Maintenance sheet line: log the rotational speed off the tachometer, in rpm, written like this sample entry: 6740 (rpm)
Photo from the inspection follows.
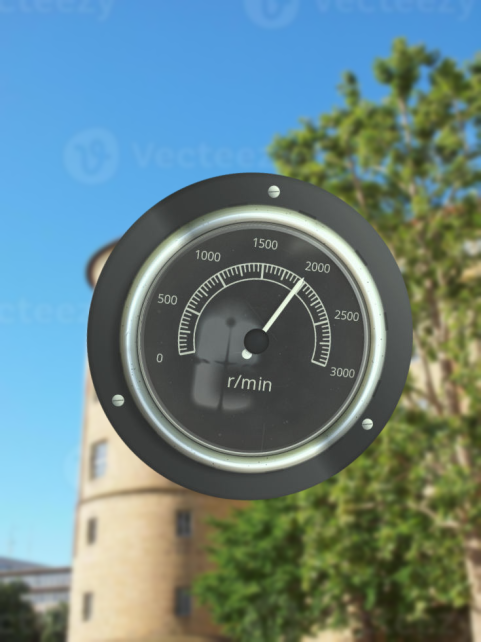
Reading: 1950 (rpm)
